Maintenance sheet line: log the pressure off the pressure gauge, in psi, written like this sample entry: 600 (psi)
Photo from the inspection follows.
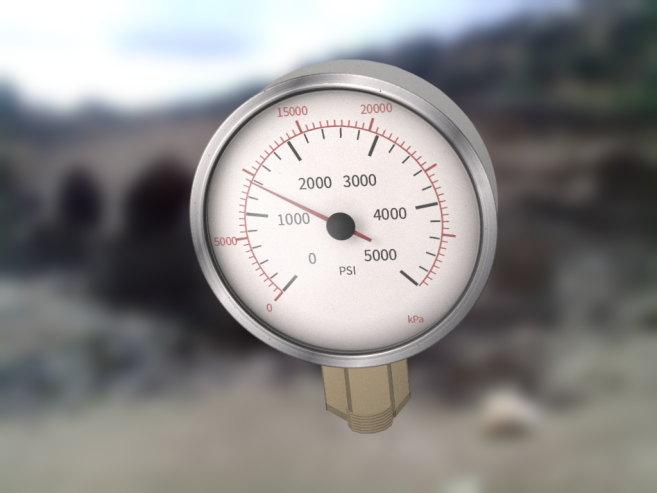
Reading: 1400 (psi)
